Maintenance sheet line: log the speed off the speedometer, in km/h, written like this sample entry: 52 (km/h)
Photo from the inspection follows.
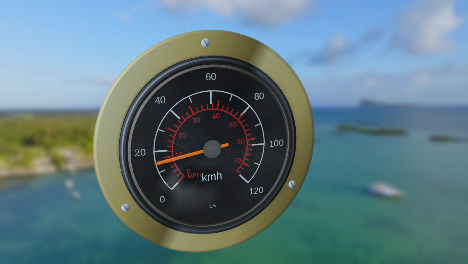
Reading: 15 (km/h)
